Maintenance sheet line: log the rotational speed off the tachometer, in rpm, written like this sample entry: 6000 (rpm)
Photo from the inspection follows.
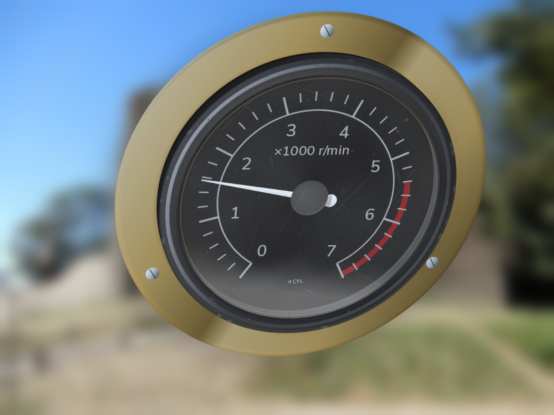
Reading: 1600 (rpm)
